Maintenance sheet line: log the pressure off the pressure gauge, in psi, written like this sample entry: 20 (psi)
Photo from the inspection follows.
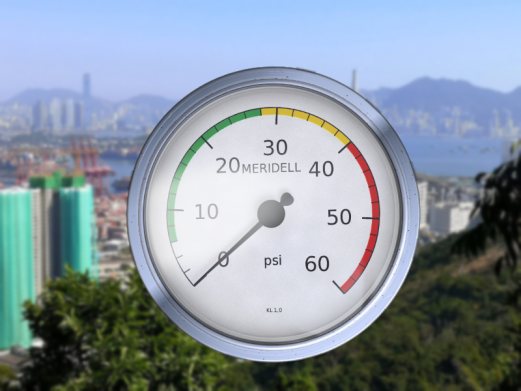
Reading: 0 (psi)
